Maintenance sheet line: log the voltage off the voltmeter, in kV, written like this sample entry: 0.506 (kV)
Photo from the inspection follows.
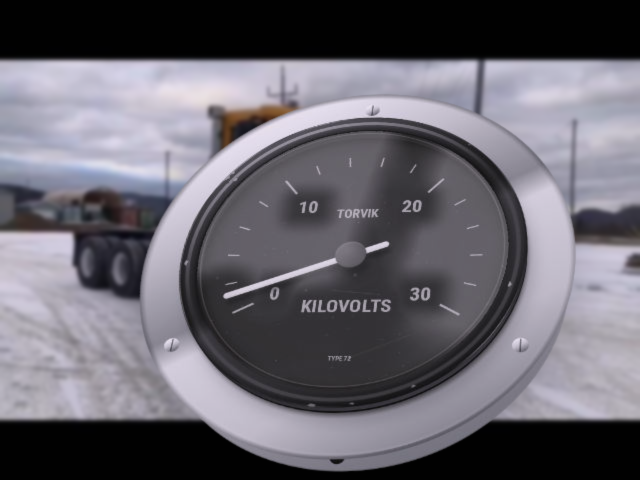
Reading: 1 (kV)
